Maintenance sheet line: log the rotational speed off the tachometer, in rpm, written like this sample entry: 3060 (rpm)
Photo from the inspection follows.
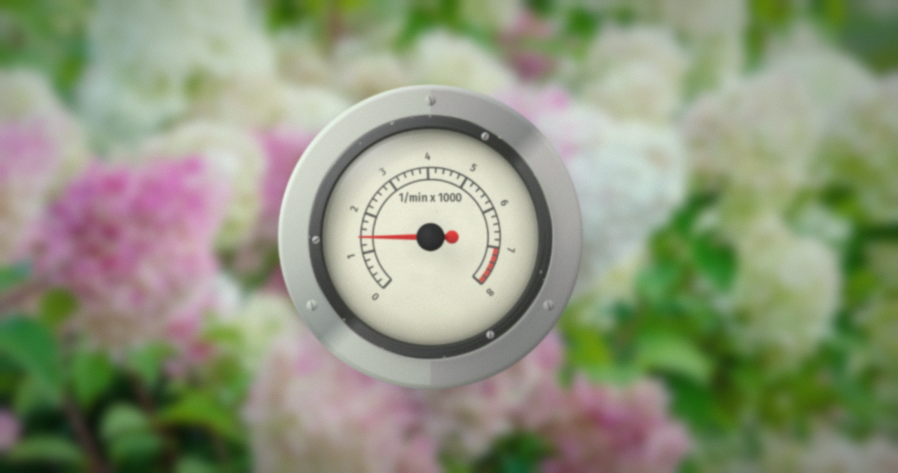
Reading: 1400 (rpm)
